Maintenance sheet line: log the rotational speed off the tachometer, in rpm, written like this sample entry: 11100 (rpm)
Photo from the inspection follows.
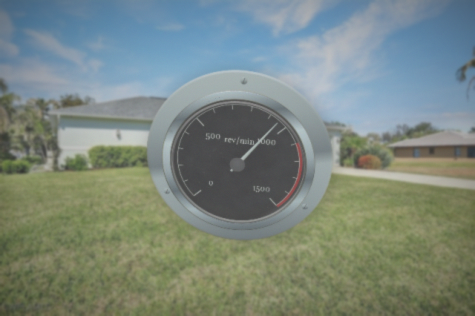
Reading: 950 (rpm)
